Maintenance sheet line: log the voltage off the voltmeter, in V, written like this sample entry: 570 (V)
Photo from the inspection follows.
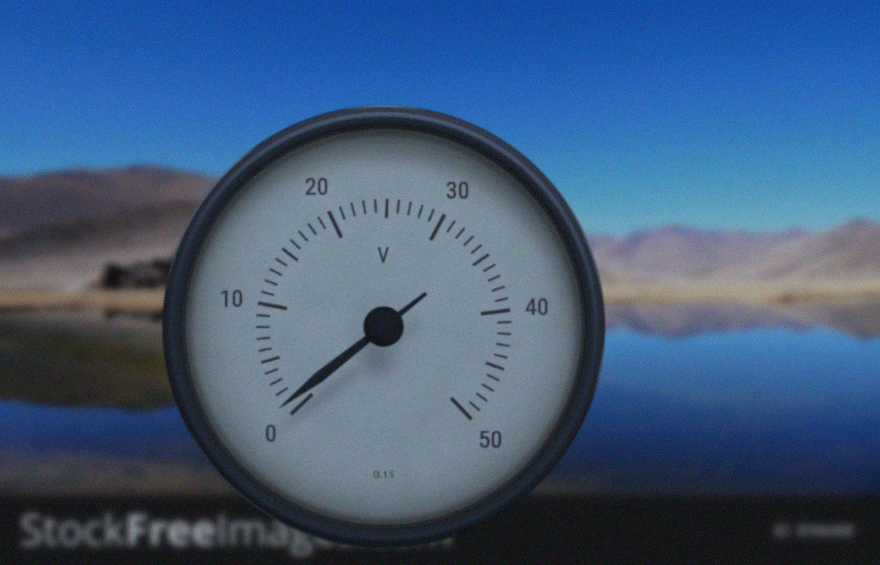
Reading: 1 (V)
